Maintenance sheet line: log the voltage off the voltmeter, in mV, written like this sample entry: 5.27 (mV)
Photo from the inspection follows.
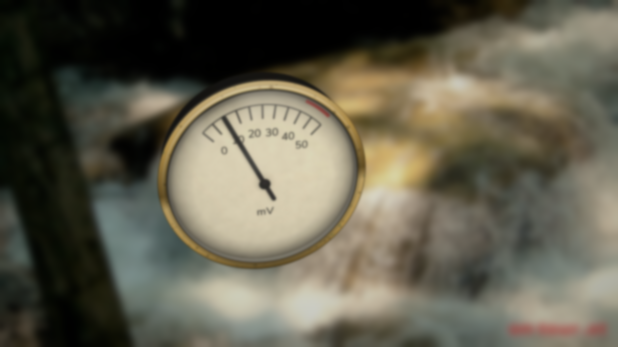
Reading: 10 (mV)
